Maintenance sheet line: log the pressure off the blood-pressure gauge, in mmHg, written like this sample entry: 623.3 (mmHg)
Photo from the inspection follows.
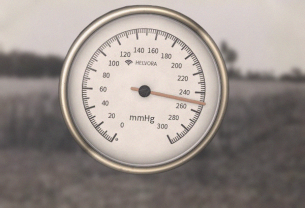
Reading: 250 (mmHg)
